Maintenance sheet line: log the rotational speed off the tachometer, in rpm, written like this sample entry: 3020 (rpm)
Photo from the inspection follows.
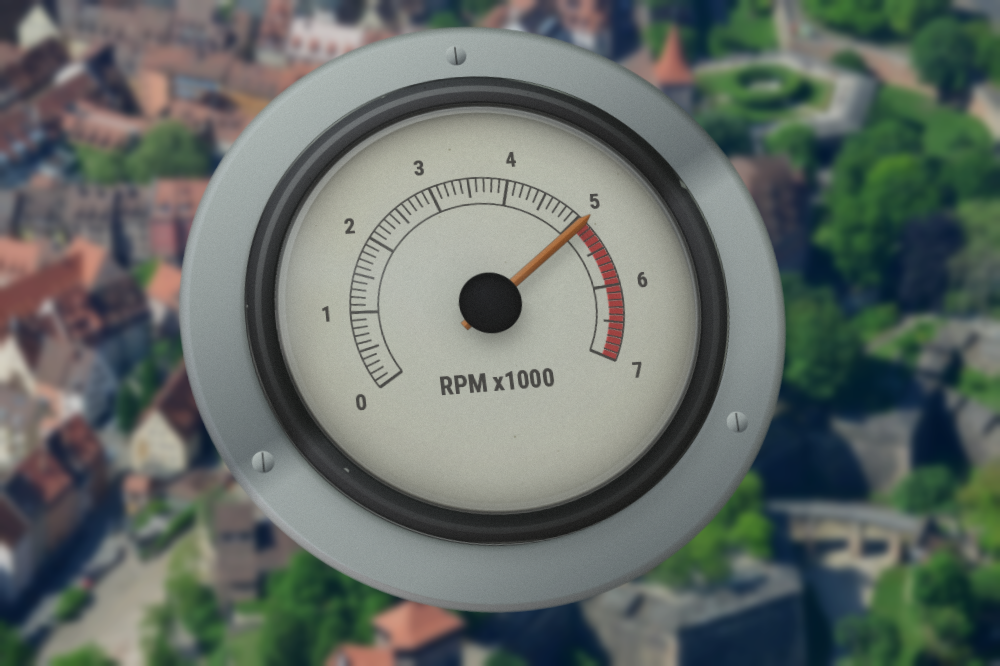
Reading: 5100 (rpm)
